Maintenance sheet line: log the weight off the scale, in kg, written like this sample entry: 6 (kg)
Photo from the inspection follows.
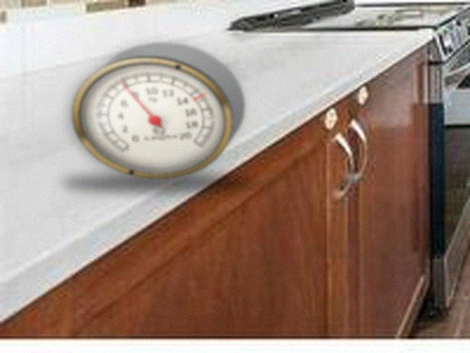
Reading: 8 (kg)
